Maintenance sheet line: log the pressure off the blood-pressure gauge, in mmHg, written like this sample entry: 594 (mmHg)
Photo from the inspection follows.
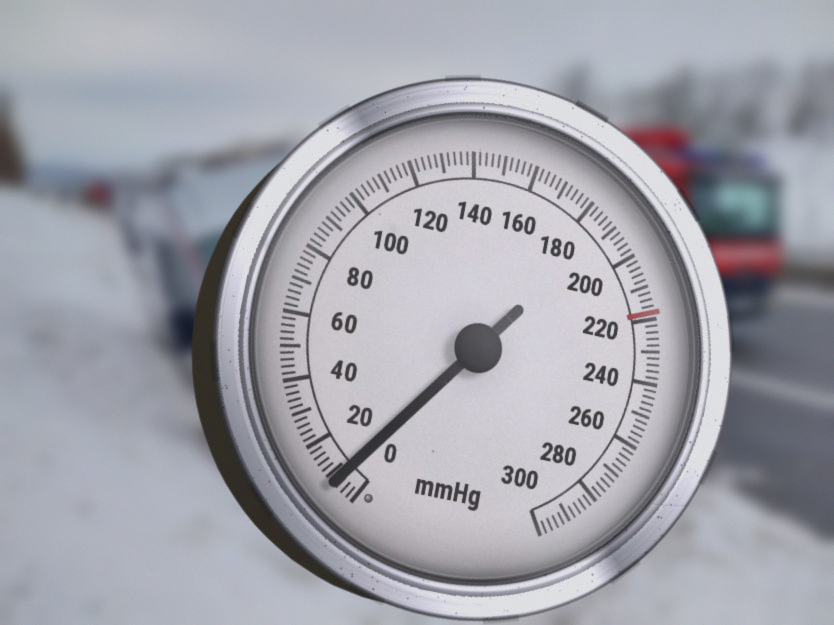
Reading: 8 (mmHg)
